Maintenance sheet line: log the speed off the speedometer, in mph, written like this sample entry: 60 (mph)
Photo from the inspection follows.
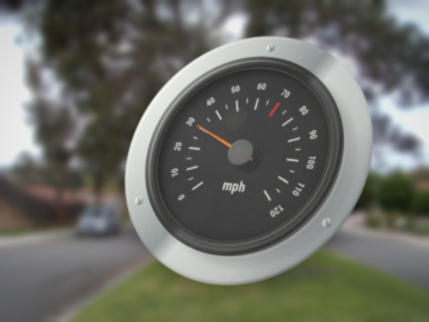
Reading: 30 (mph)
